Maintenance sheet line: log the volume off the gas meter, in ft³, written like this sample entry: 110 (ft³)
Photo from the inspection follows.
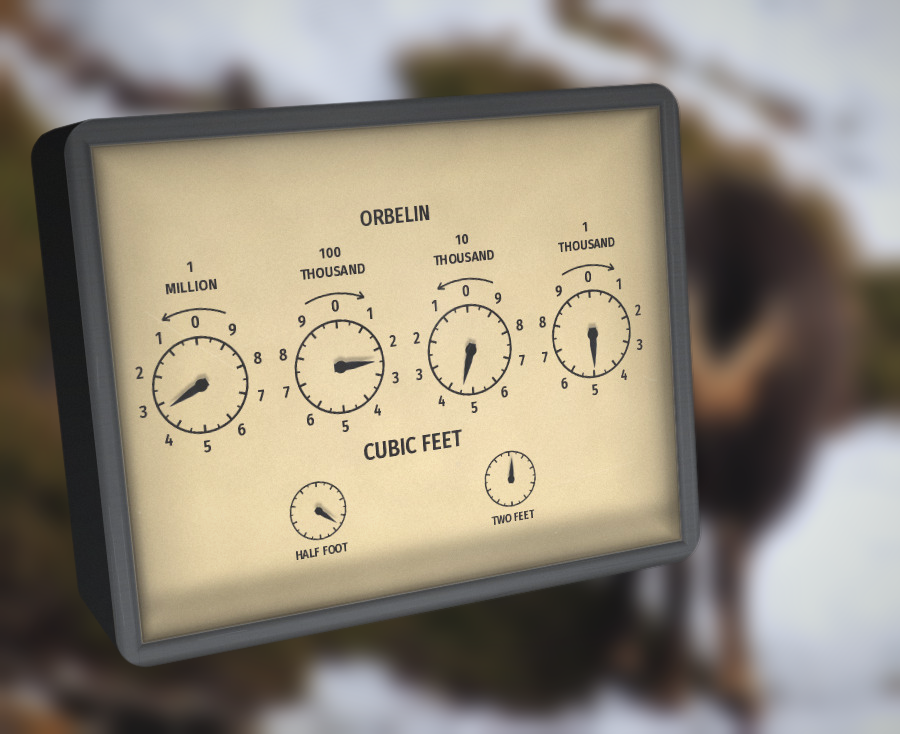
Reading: 324500 (ft³)
